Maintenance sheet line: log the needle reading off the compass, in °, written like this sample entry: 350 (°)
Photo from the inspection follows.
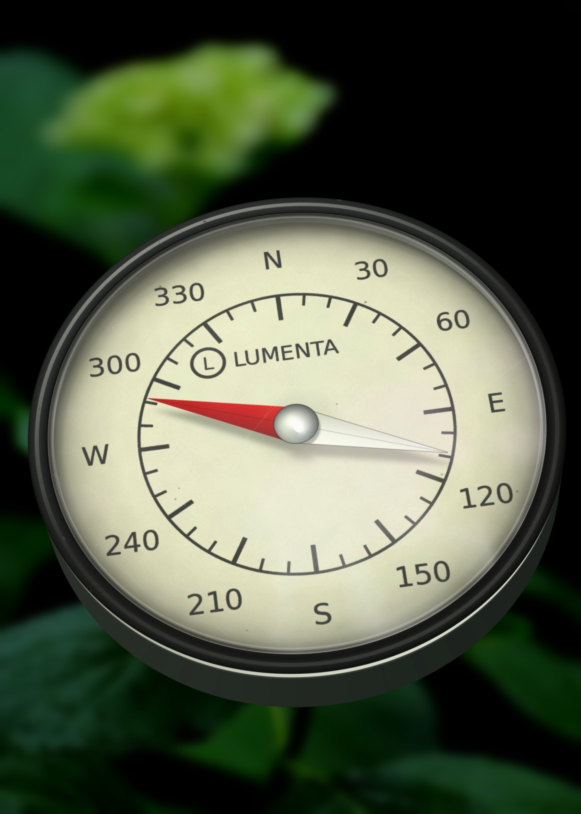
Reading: 290 (°)
